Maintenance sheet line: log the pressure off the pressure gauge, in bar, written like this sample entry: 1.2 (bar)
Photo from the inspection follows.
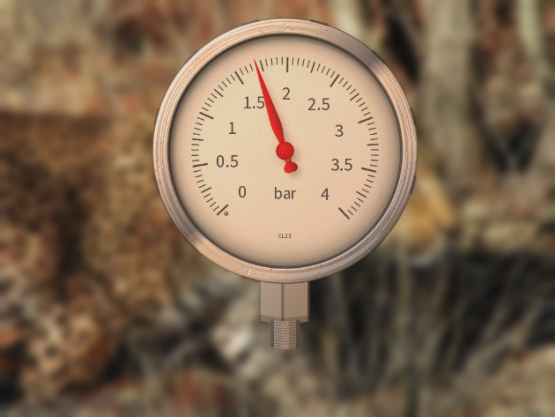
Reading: 1.7 (bar)
